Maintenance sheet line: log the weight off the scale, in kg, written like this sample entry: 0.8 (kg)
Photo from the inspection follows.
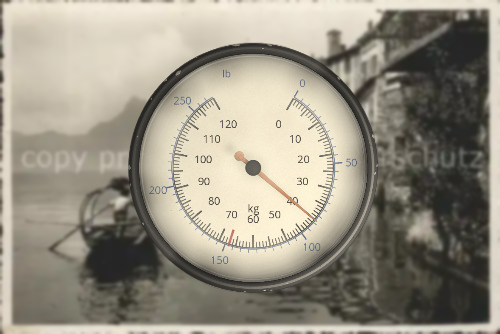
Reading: 40 (kg)
